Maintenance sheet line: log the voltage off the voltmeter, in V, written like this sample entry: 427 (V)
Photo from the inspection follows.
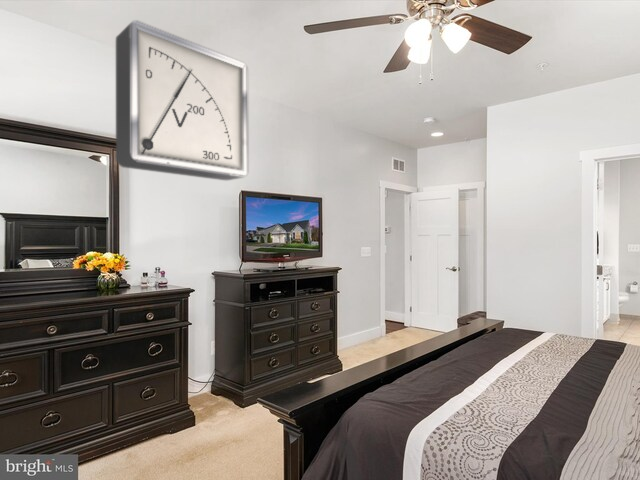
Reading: 140 (V)
